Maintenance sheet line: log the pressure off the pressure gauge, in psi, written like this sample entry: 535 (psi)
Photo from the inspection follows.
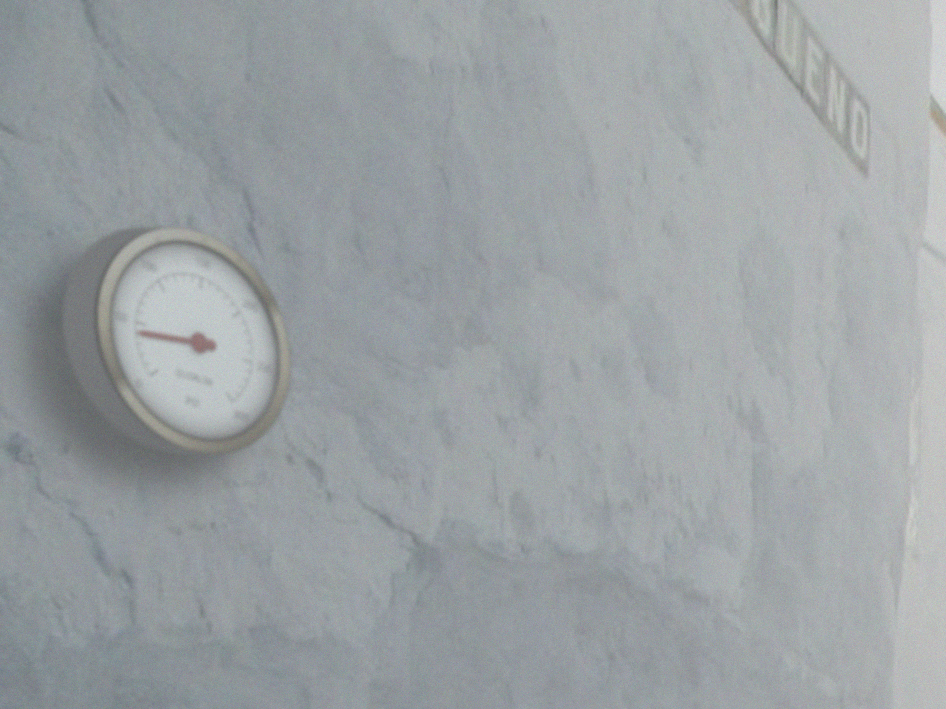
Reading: 40 (psi)
